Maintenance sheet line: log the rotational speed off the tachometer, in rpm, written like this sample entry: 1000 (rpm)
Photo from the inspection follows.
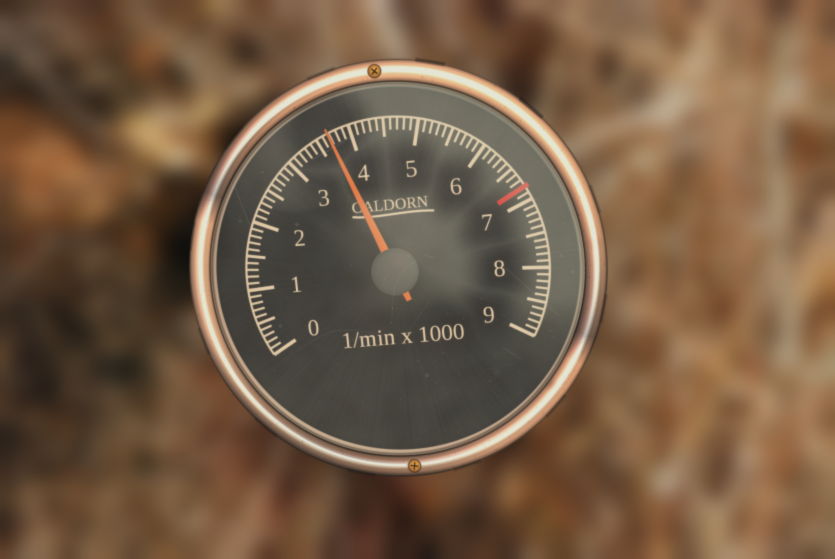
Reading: 3700 (rpm)
